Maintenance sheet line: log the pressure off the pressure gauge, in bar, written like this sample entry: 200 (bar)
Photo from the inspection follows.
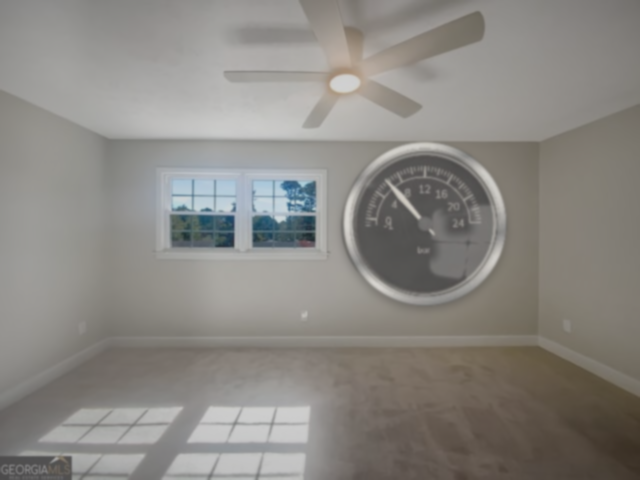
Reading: 6 (bar)
